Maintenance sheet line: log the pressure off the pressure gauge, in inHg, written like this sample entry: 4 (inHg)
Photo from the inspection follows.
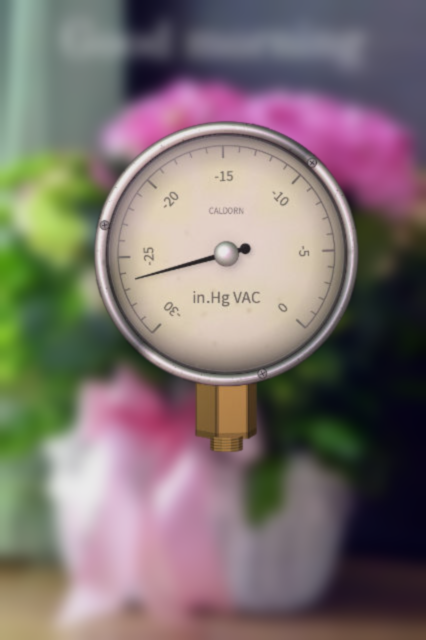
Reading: -26.5 (inHg)
